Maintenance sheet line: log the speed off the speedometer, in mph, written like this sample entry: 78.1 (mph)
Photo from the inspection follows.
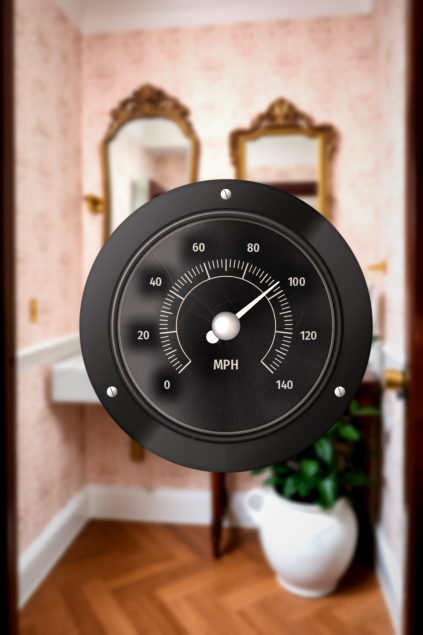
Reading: 96 (mph)
